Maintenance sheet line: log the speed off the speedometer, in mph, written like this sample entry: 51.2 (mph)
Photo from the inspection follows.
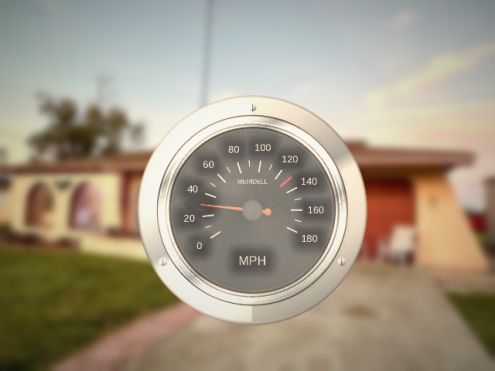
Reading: 30 (mph)
